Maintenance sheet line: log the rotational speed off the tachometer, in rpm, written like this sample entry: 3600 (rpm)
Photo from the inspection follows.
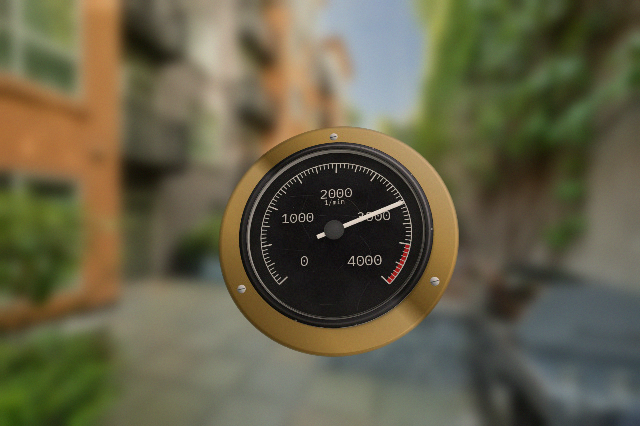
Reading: 3000 (rpm)
